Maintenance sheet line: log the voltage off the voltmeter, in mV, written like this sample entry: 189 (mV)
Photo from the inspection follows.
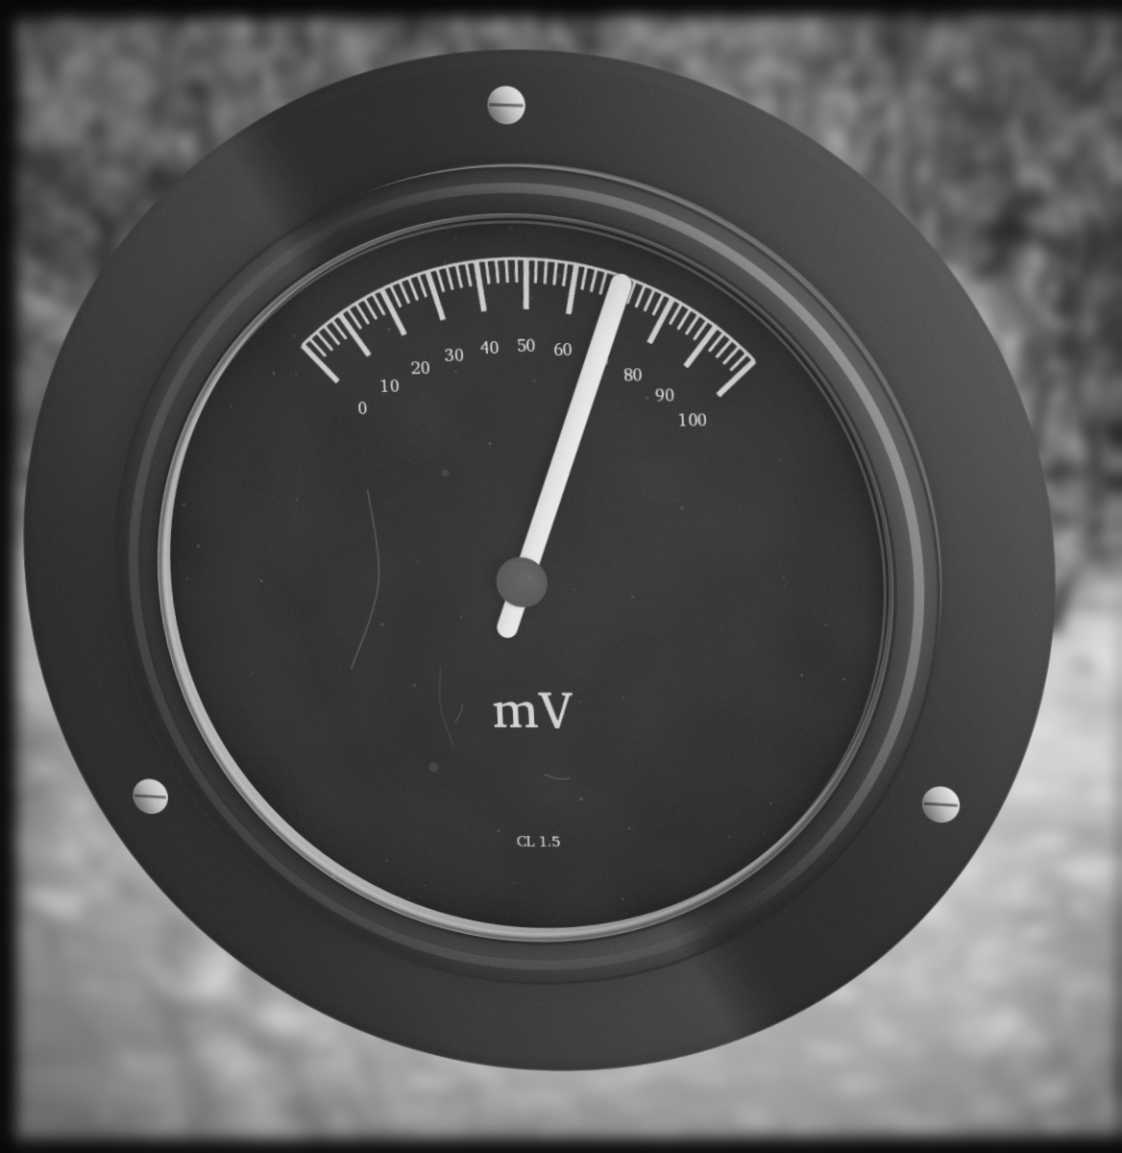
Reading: 70 (mV)
